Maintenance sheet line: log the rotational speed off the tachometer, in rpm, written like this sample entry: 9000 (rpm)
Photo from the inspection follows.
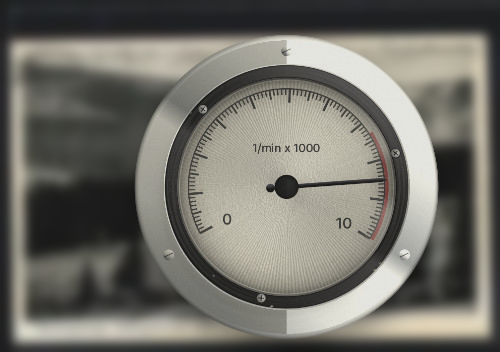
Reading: 8500 (rpm)
